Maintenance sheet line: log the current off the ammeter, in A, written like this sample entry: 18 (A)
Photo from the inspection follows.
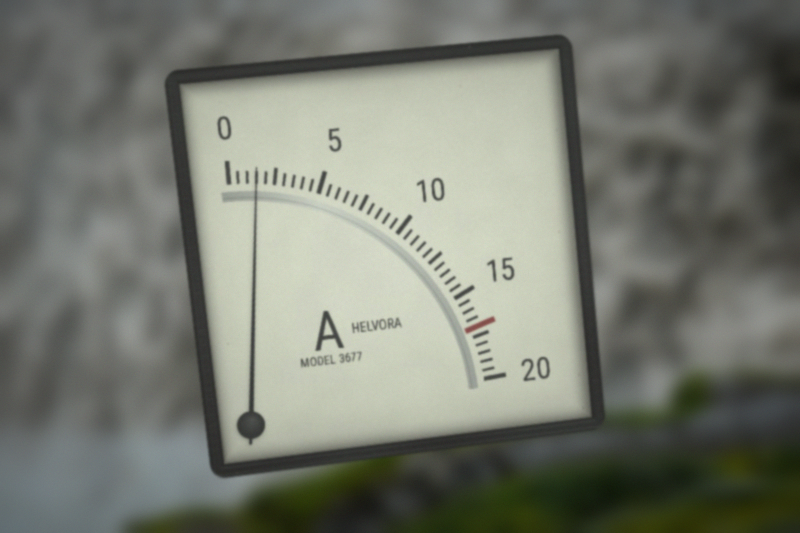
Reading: 1.5 (A)
